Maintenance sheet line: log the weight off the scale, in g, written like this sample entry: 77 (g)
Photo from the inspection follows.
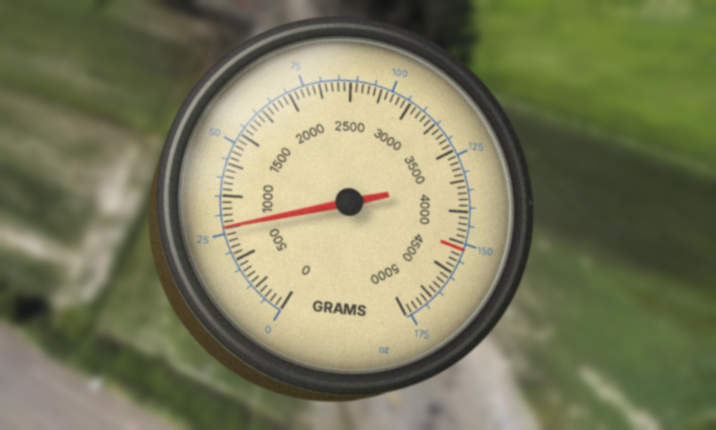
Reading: 750 (g)
